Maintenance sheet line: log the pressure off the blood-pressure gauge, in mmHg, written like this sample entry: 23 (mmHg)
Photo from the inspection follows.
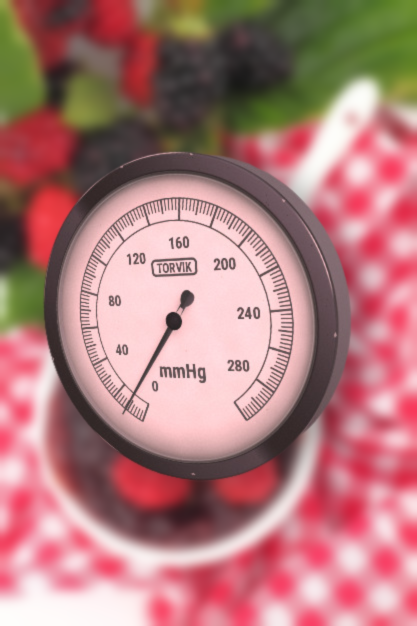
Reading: 10 (mmHg)
